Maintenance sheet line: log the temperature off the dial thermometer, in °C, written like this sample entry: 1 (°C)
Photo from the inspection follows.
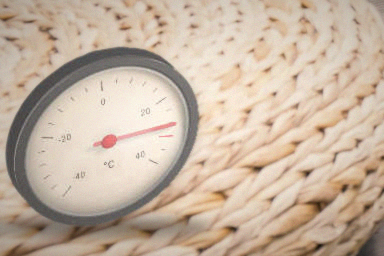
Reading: 28 (°C)
